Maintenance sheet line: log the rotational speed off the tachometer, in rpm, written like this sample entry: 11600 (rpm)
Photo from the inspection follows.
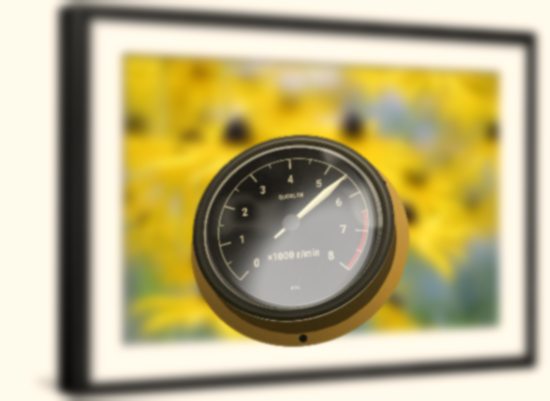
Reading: 5500 (rpm)
